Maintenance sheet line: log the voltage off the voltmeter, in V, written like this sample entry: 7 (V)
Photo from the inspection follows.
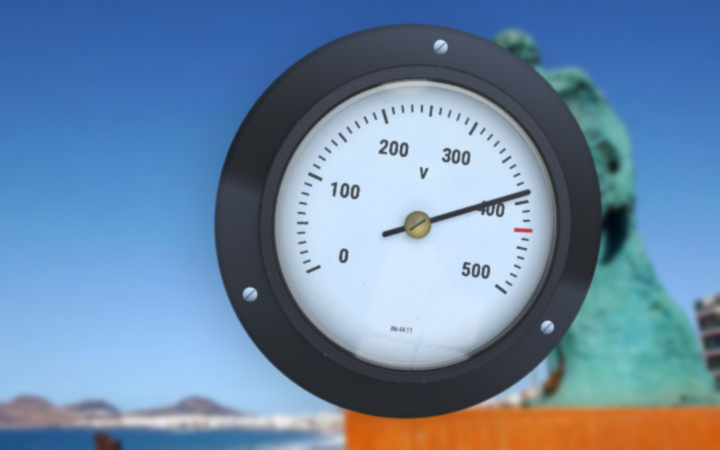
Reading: 390 (V)
